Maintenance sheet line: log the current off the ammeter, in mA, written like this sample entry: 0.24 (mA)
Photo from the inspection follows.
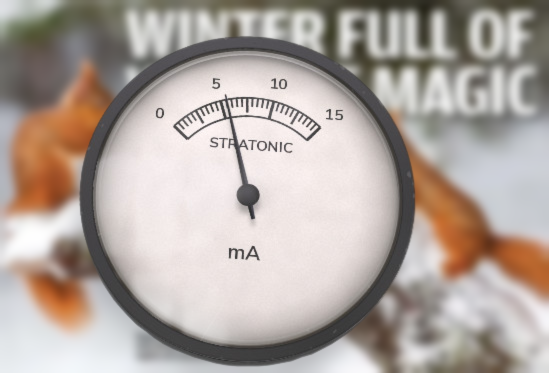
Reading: 5.5 (mA)
